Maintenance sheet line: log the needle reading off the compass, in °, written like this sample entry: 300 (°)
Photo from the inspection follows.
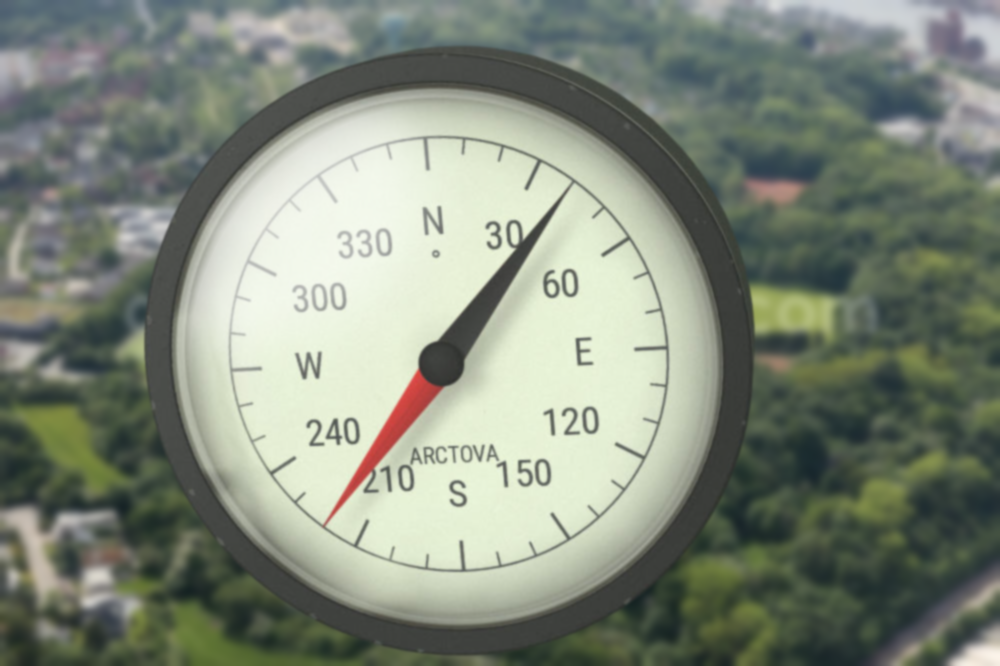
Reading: 220 (°)
